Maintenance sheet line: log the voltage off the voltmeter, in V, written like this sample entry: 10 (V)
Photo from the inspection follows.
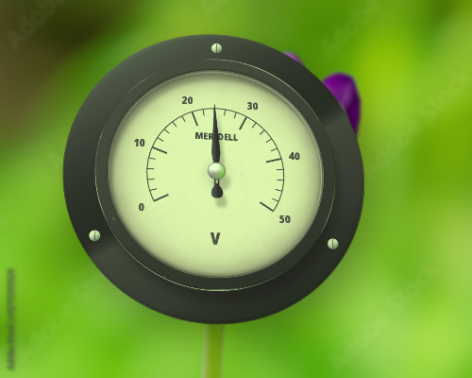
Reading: 24 (V)
